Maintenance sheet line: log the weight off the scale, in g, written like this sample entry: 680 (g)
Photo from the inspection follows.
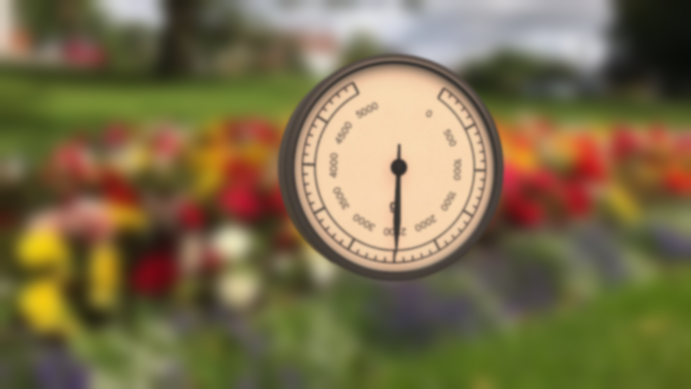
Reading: 2500 (g)
